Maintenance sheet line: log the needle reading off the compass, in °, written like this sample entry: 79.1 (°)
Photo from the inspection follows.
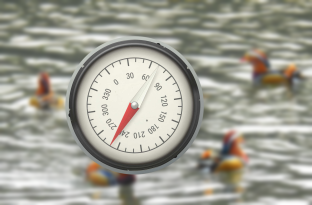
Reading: 250 (°)
